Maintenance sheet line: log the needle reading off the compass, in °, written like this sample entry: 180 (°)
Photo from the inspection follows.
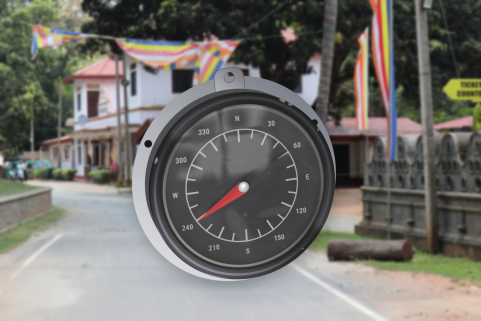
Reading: 240 (°)
